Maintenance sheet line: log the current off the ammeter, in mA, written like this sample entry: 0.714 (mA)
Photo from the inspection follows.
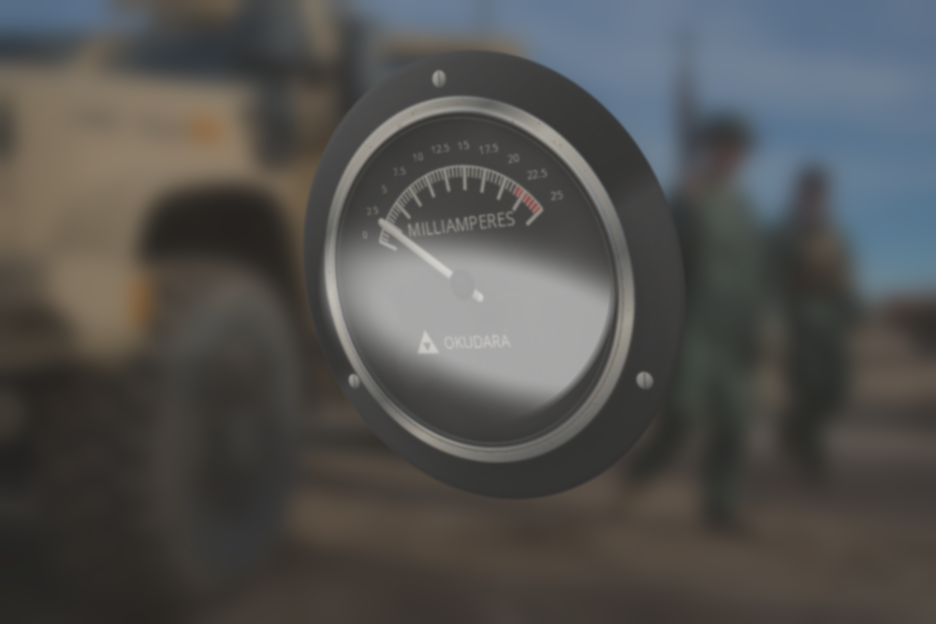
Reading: 2.5 (mA)
